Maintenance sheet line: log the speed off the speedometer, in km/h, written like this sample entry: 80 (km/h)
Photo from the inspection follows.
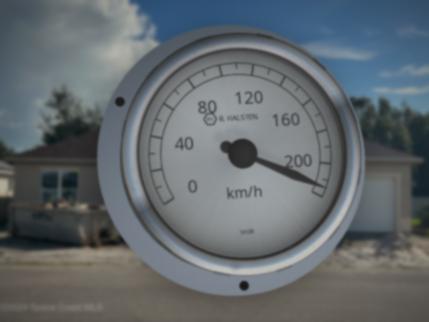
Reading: 215 (km/h)
